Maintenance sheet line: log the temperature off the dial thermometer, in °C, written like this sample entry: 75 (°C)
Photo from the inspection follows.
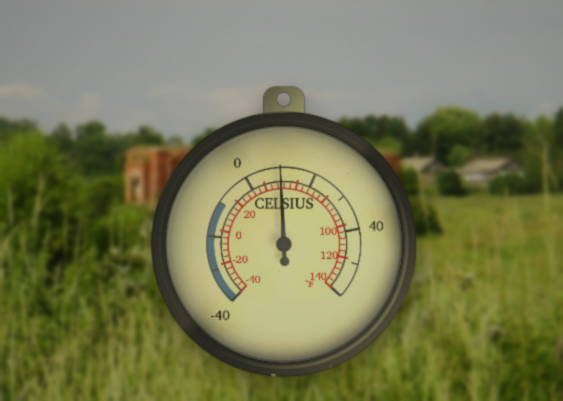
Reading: 10 (°C)
